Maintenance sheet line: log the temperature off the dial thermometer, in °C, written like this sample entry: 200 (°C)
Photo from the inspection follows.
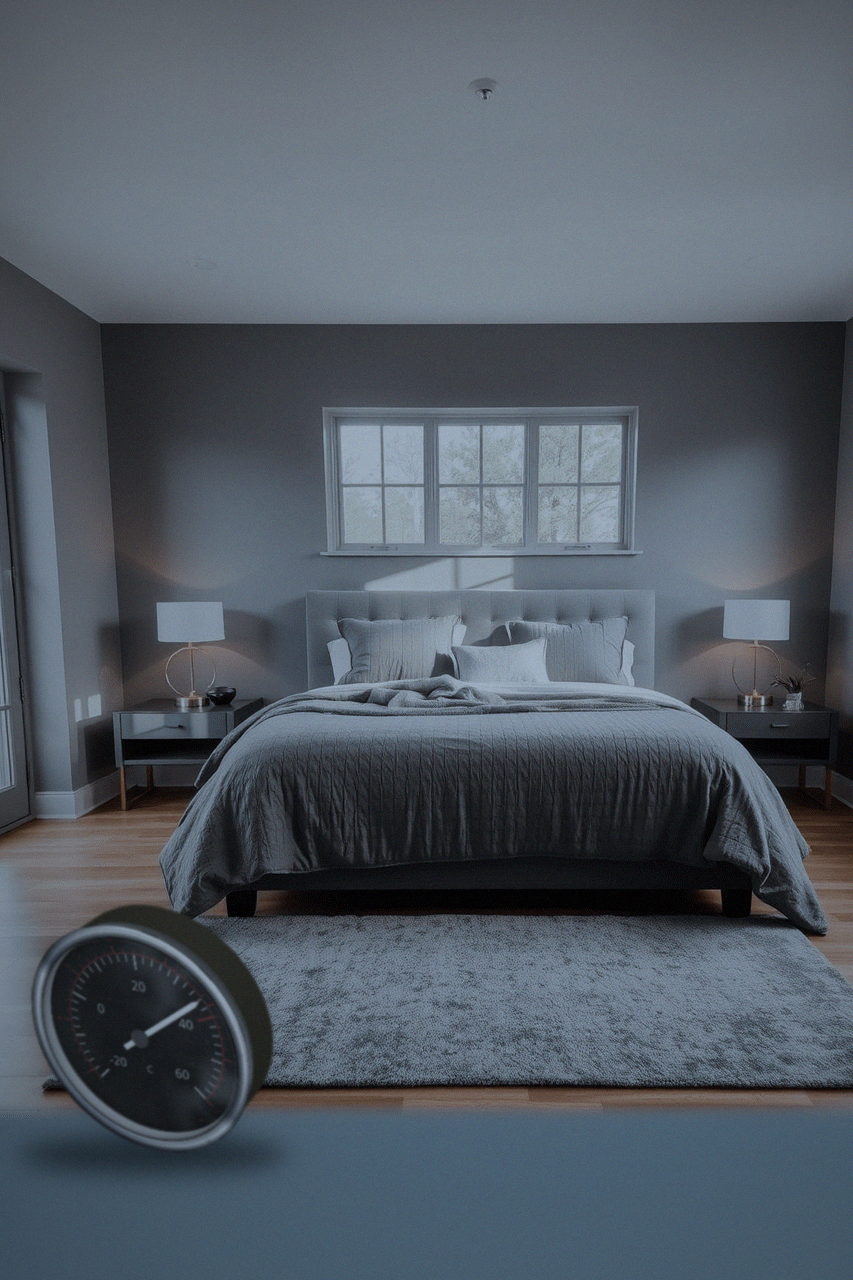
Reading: 36 (°C)
